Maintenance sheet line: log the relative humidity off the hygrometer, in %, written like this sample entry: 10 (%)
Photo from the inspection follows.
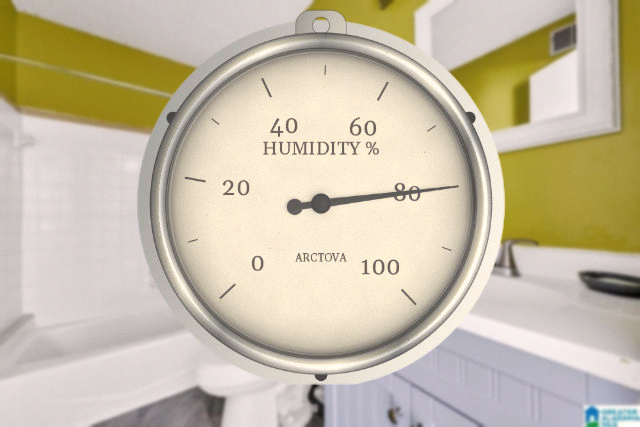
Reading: 80 (%)
